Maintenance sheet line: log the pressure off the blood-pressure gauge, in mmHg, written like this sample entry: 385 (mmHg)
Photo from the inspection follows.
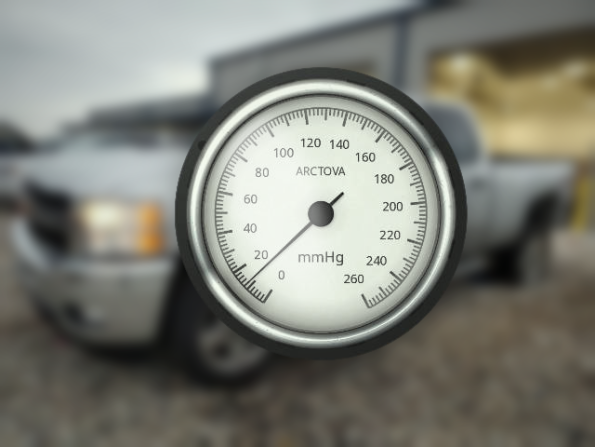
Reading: 12 (mmHg)
